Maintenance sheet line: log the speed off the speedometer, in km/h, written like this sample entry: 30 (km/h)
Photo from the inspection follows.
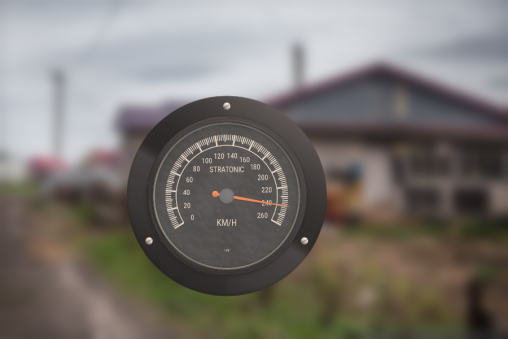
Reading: 240 (km/h)
